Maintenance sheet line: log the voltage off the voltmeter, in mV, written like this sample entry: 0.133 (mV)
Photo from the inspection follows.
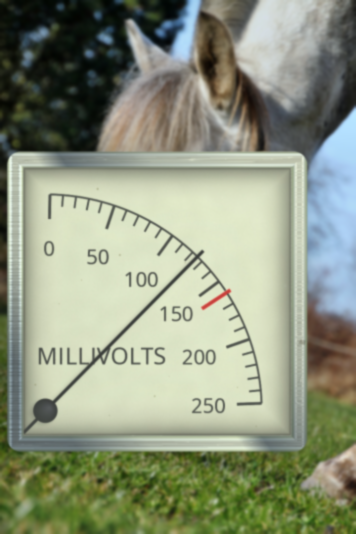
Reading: 125 (mV)
